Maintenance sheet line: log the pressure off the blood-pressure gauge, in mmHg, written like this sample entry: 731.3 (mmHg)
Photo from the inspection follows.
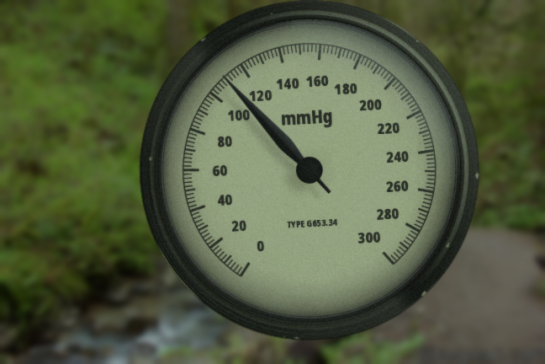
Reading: 110 (mmHg)
